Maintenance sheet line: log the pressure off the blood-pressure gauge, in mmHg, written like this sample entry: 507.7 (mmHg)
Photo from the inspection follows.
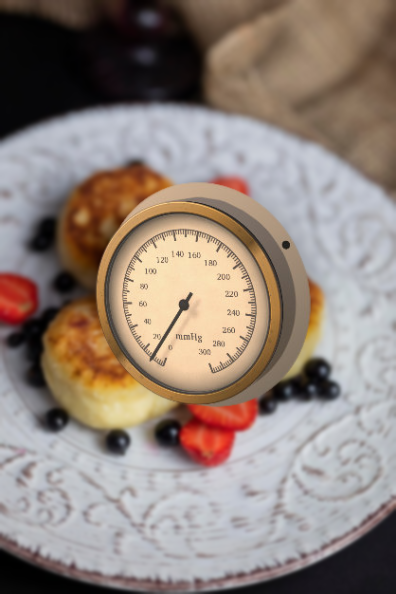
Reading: 10 (mmHg)
